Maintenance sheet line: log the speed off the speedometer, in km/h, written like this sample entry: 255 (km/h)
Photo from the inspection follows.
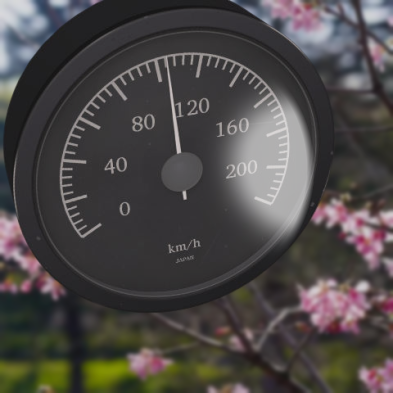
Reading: 104 (km/h)
